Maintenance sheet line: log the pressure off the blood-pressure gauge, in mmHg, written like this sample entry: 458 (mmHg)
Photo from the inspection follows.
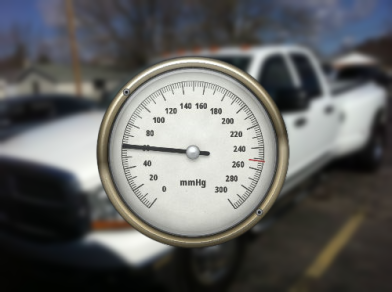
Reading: 60 (mmHg)
